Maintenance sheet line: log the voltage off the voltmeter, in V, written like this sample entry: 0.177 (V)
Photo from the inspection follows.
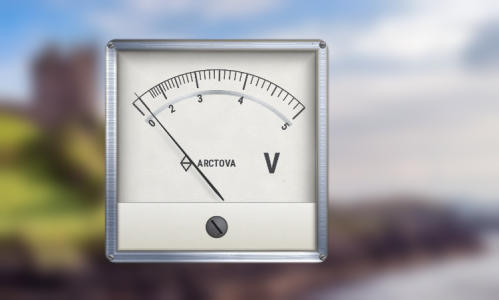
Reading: 1 (V)
